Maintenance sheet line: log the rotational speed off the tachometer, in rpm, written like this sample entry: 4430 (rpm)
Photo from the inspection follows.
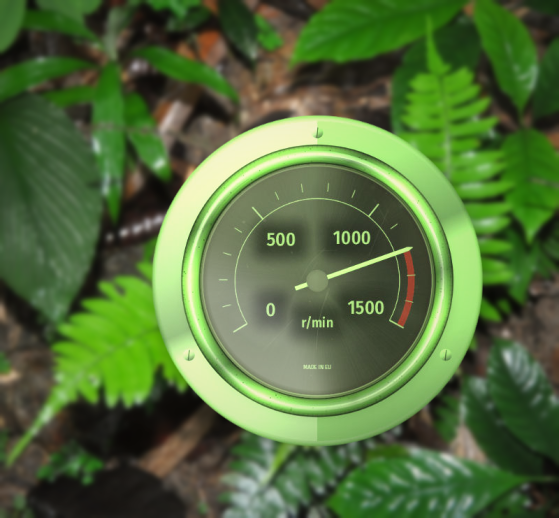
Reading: 1200 (rpm)
